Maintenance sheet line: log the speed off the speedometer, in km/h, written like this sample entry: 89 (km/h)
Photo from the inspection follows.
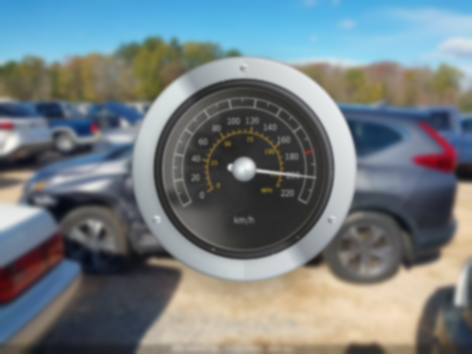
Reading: 200 (km/h)
